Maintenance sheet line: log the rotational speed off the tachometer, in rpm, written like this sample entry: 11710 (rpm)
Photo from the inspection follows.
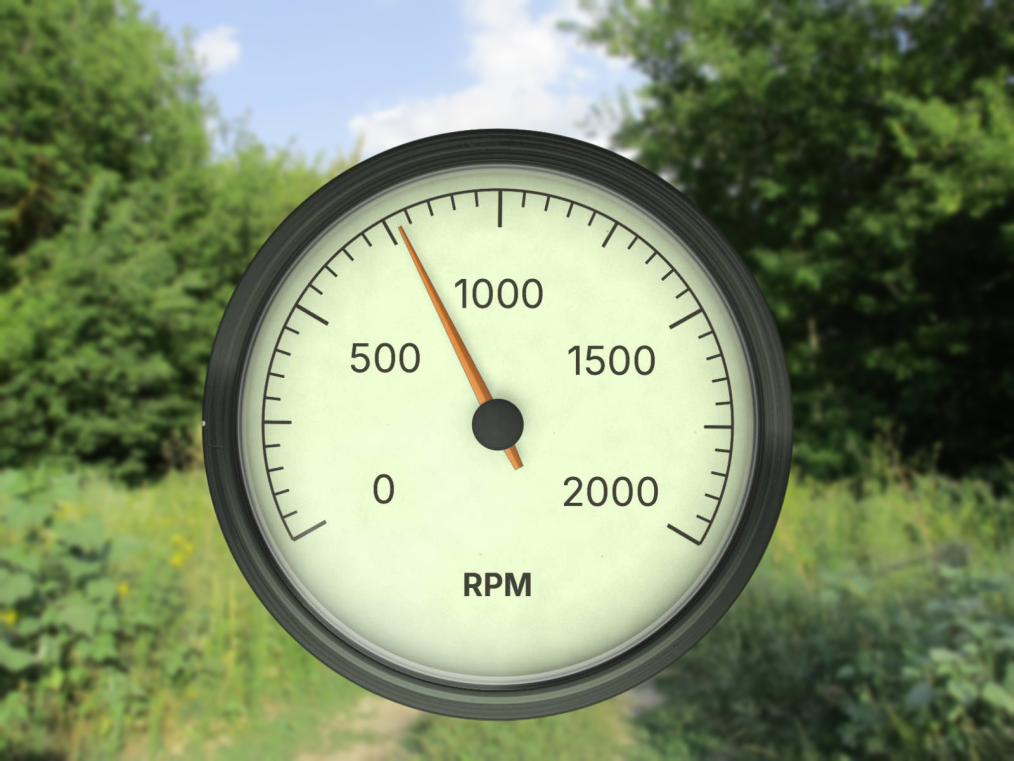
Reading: 775 (rpm)
